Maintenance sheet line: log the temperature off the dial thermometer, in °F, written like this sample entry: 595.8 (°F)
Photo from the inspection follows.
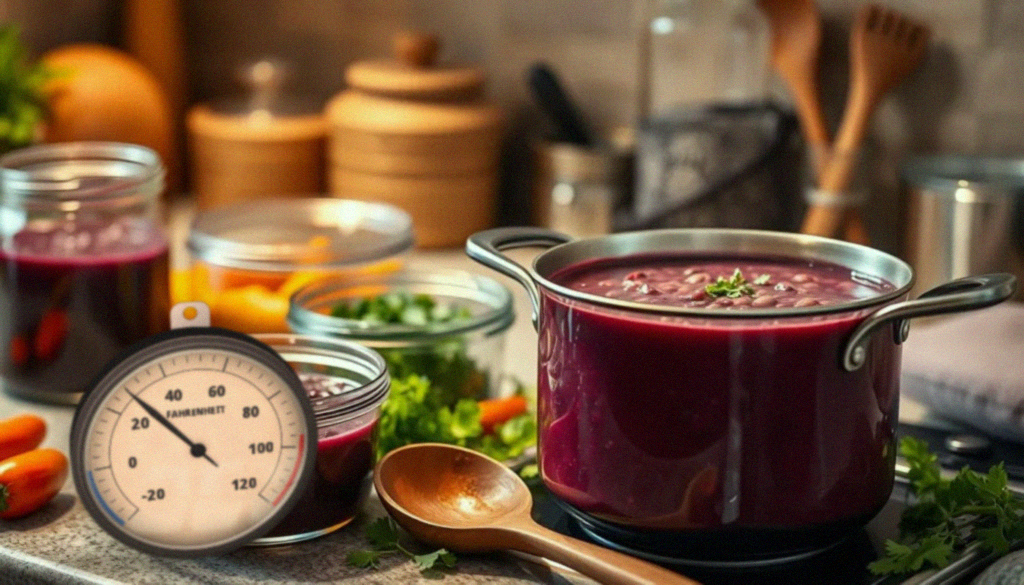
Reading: 28 (°F)
